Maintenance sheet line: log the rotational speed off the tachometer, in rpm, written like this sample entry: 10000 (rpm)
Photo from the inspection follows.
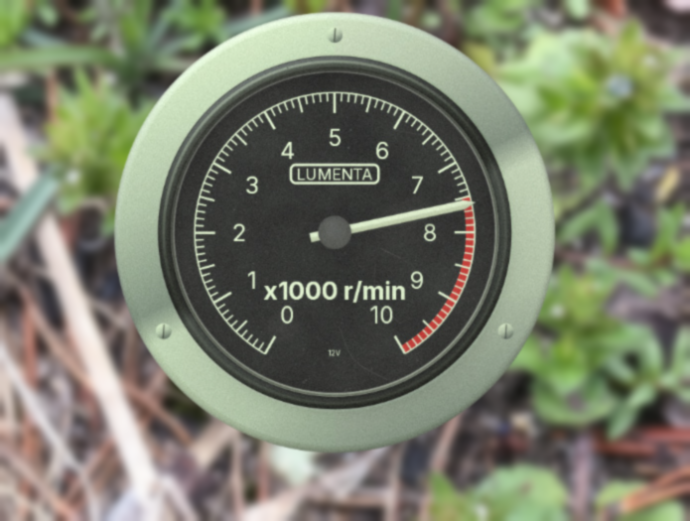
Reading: 7600 (rpm)
